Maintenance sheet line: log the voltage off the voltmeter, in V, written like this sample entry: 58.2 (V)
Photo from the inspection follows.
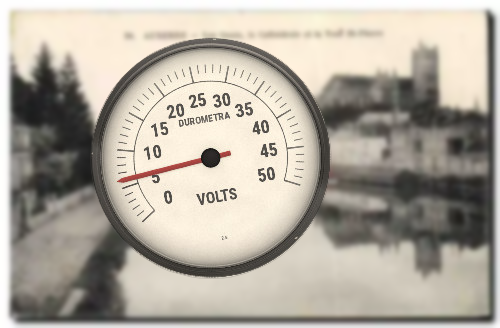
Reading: 6 (V)
